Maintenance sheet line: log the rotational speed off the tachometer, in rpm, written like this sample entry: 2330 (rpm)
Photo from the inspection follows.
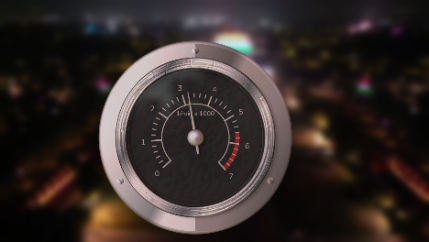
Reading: 3200 (rpm)
